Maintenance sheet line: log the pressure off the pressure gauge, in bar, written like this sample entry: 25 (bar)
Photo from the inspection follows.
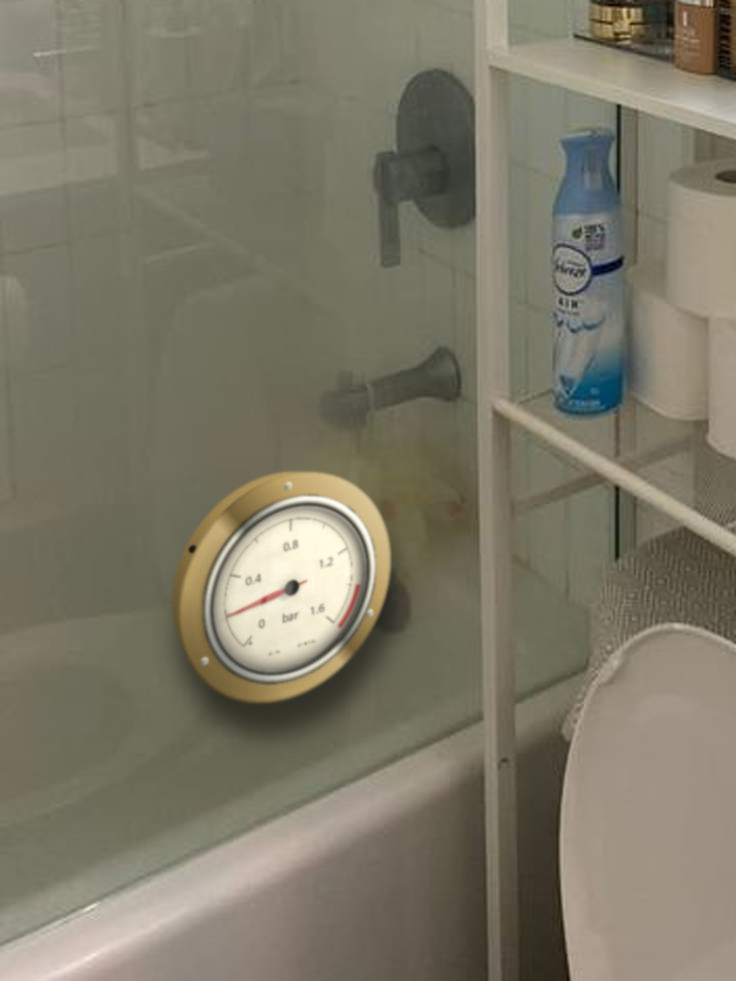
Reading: 0.2 (bar)
